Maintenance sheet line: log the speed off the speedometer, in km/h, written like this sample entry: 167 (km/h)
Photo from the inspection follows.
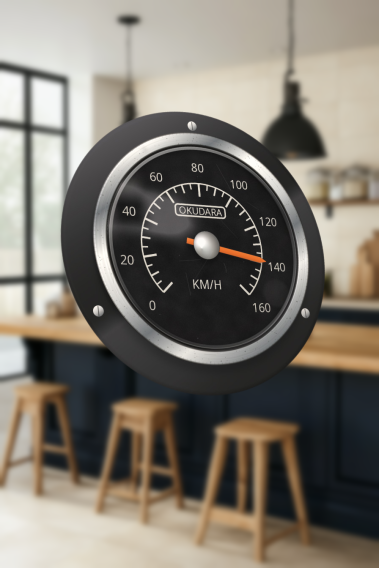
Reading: 140 (km/h)
